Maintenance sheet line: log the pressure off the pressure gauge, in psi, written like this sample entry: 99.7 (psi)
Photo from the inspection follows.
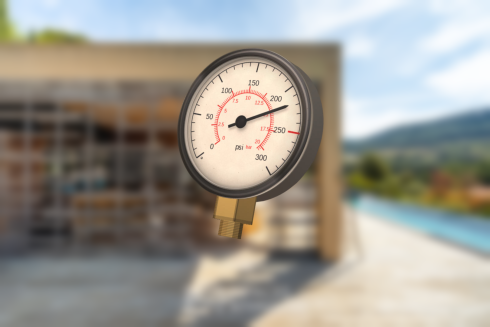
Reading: 220 (psi)
